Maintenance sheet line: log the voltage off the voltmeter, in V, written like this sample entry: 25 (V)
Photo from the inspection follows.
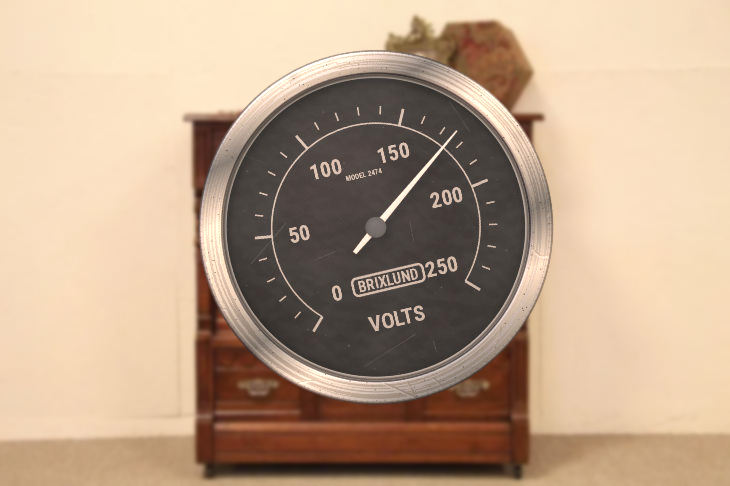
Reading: 175 (V)
